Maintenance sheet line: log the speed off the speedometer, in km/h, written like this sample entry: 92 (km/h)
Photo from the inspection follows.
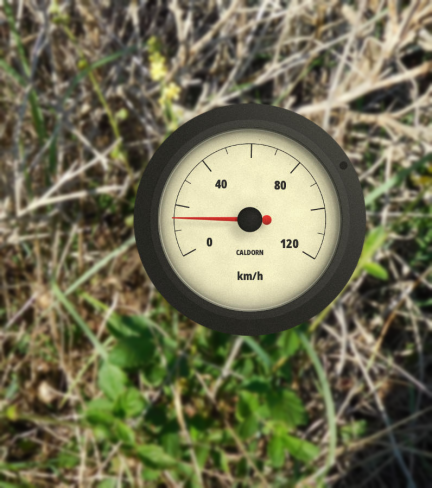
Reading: 15 (km/h)
